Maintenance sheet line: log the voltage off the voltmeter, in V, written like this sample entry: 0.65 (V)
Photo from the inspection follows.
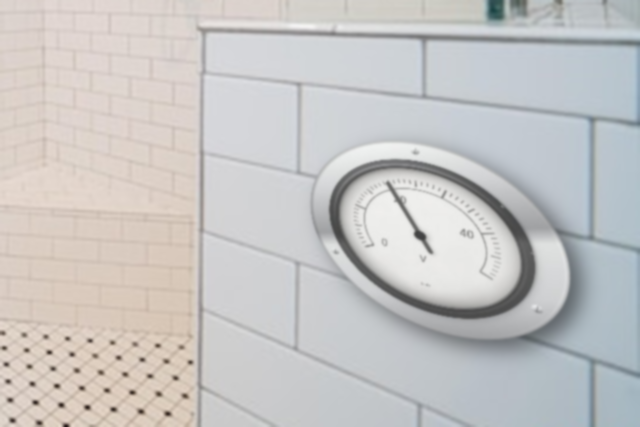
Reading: 20 (V)
